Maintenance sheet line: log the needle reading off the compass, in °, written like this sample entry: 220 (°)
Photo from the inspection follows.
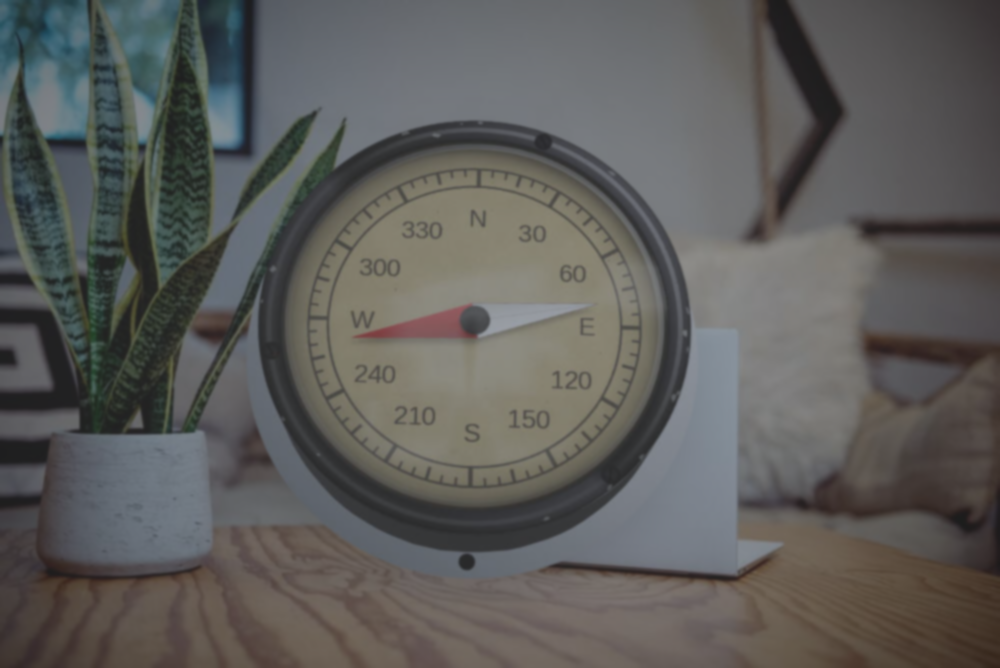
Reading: 260 (°)
